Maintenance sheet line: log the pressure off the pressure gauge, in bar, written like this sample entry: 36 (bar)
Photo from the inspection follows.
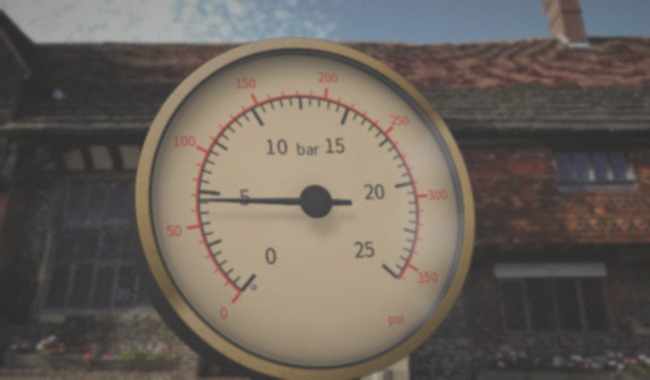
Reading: 4.5 (bar)
